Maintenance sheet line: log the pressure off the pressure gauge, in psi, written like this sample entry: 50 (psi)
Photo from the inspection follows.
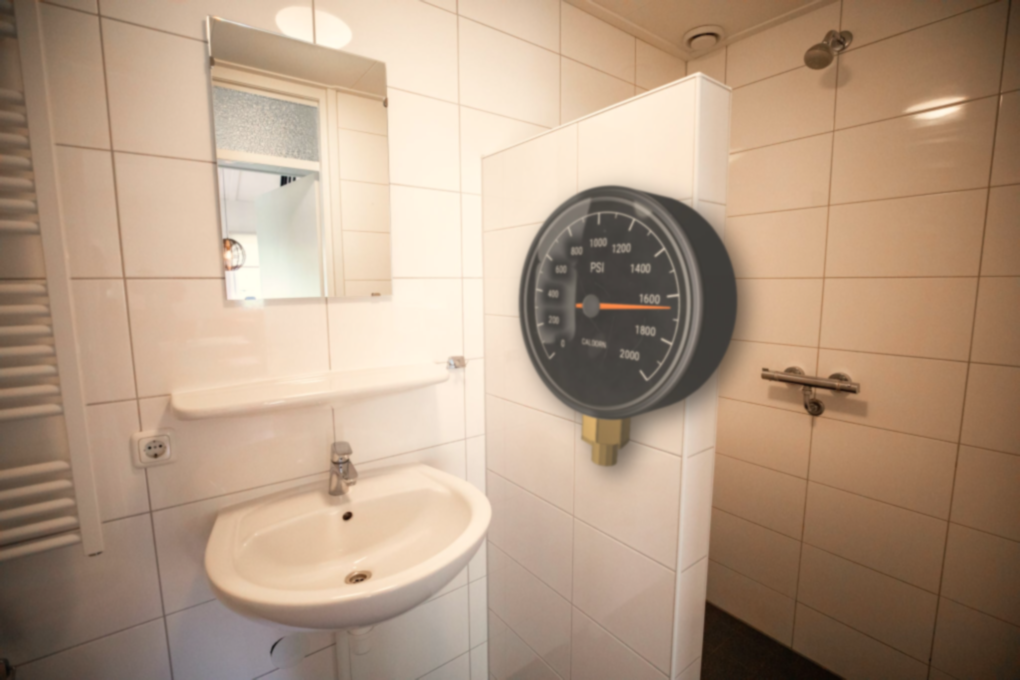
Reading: 1650 (psi)
